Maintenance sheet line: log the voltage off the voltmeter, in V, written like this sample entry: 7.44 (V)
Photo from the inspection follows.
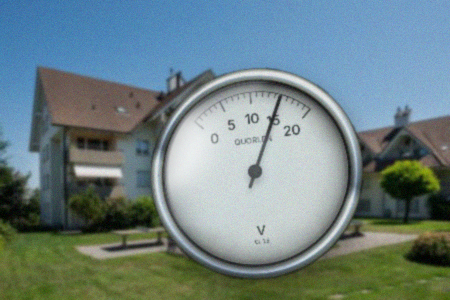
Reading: 15 (V)
